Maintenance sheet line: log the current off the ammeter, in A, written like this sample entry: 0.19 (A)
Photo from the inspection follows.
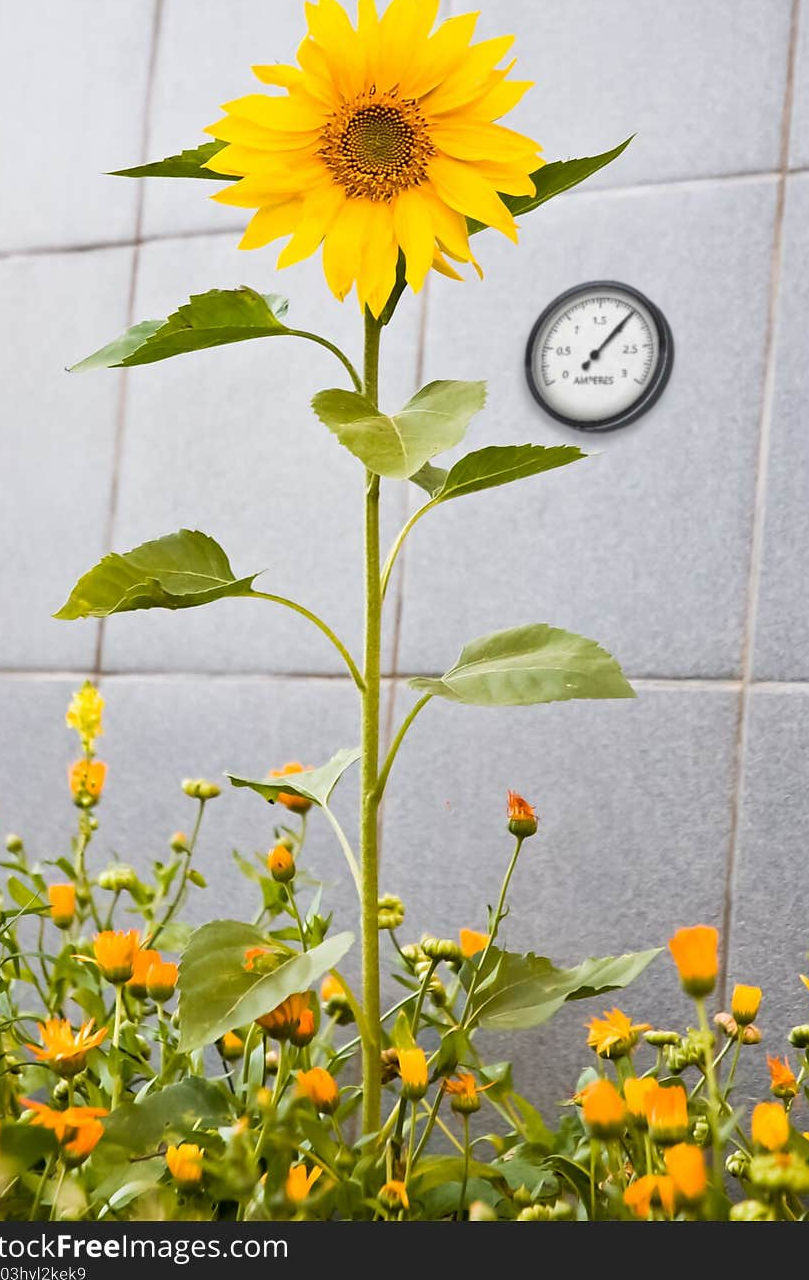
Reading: 2 (A)
